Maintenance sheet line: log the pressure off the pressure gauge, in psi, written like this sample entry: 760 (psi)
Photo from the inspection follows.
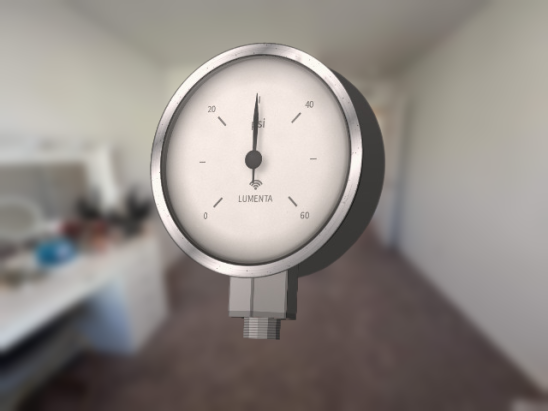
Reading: 30 (psi)
